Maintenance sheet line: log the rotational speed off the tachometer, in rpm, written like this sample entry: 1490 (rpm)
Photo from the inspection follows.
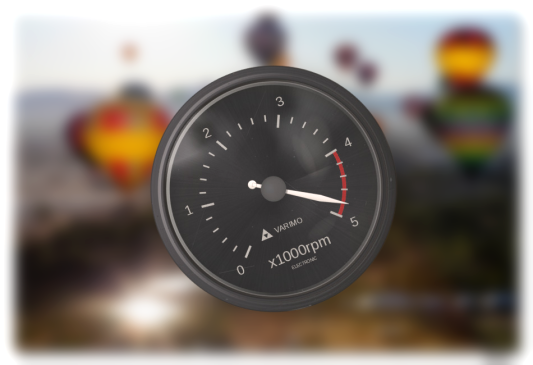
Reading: 4800 (rpm)
